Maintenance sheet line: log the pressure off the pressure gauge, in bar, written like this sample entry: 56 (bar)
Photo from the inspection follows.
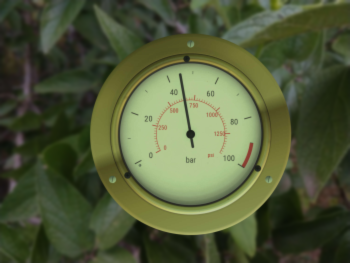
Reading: 45 (bar)
